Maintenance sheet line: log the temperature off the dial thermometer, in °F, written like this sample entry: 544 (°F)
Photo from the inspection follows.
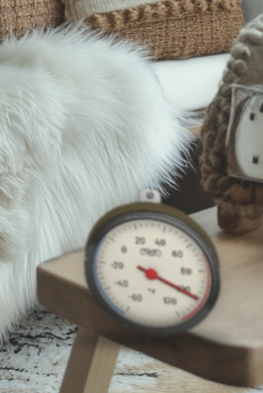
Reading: 100 (°F)
